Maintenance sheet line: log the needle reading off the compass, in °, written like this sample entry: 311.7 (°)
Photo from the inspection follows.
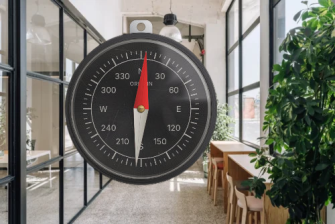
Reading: 5 (°)
